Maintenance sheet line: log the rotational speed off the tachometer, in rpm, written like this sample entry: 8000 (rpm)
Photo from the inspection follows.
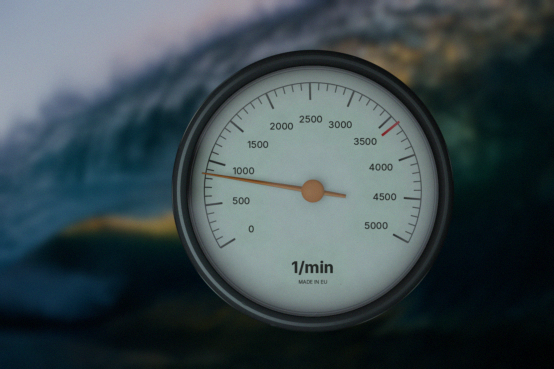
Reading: 850 (rpm)
